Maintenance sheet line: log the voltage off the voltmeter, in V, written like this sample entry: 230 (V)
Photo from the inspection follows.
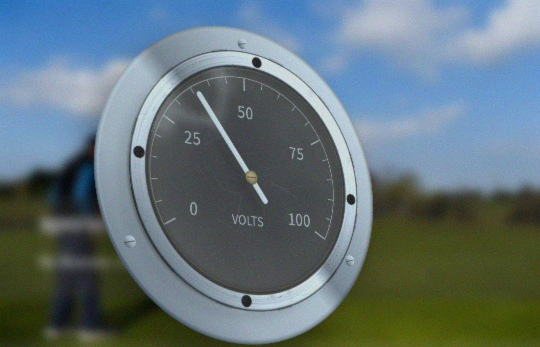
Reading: 35 (V)
